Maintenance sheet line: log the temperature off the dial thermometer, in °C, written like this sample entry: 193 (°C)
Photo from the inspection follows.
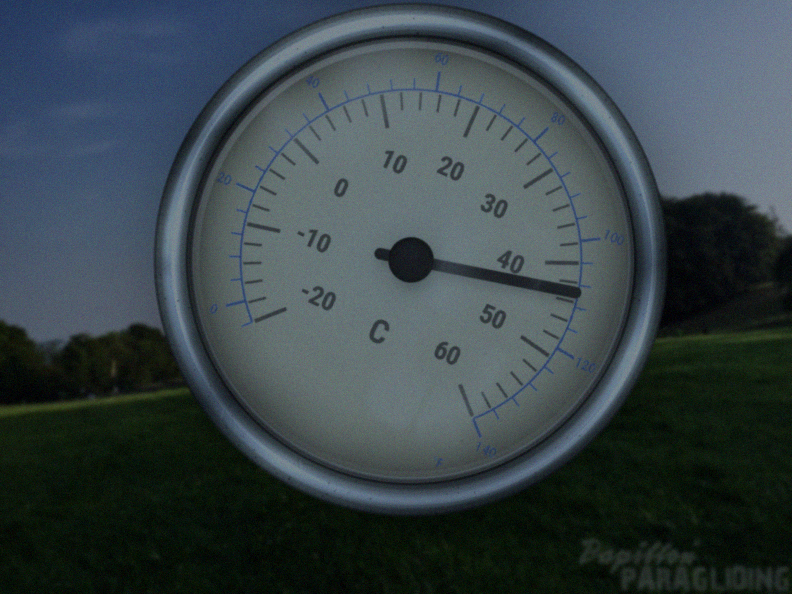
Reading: 43 (°C)
